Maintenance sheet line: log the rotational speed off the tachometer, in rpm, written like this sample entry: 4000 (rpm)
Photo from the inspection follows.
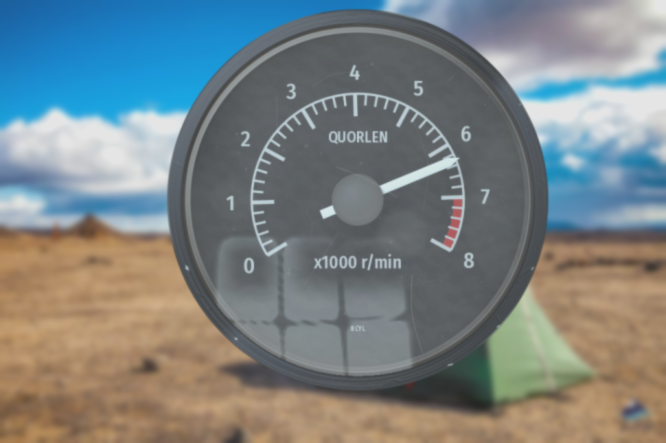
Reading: 6300 (rpm)
